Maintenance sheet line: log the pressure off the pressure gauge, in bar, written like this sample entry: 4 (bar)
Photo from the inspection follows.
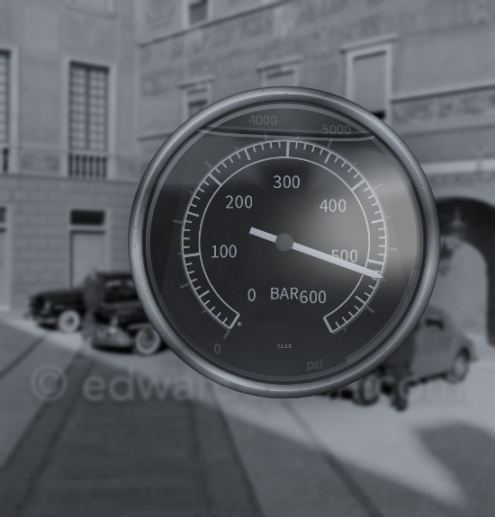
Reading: 515 (bar)
